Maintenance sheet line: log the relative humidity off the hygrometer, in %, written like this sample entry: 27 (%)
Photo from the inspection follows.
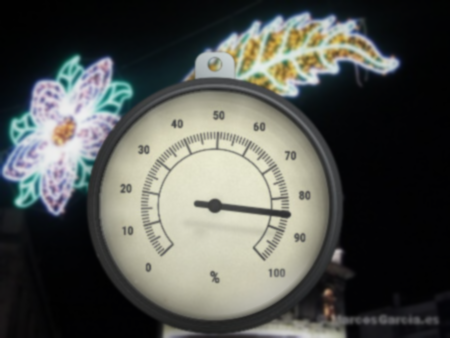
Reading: 85 (%)
